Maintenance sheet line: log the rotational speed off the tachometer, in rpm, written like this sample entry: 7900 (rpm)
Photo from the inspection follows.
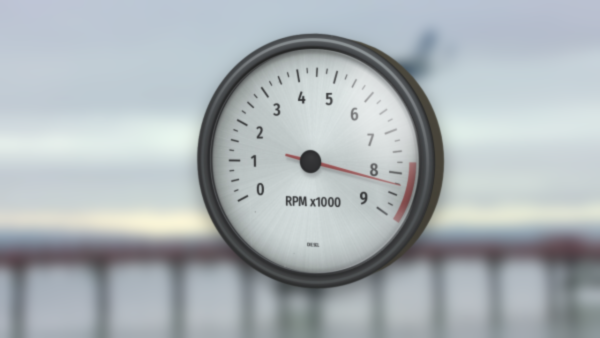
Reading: 8250 (rpm)
